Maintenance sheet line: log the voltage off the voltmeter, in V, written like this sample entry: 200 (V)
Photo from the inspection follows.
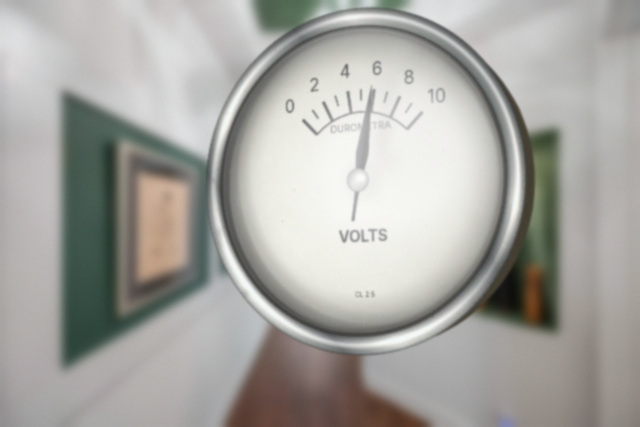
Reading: 6 (V)
